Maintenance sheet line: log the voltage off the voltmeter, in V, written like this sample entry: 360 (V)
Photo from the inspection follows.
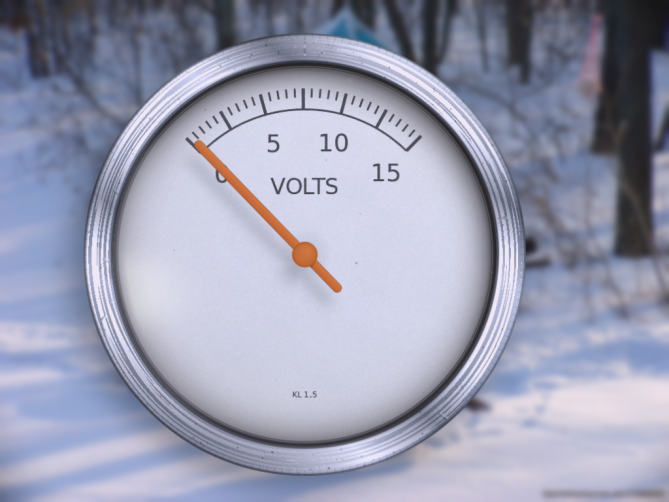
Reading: 0.25 (V)
